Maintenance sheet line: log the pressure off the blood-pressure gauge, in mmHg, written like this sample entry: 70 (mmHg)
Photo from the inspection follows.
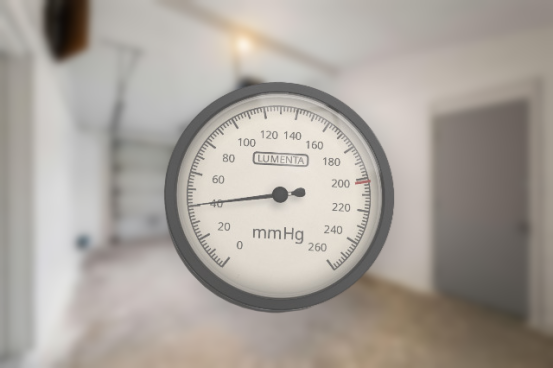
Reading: 40 (mmHg)
